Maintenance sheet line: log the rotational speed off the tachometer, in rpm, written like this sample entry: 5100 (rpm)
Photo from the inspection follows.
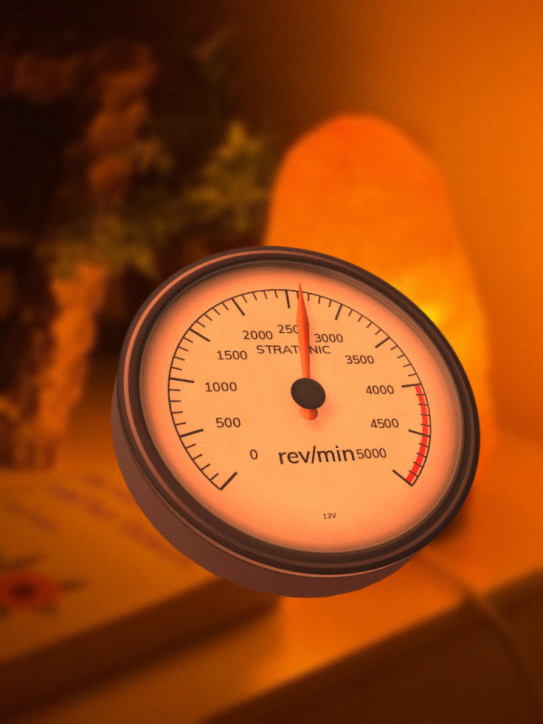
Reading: 2600 (rpm)
